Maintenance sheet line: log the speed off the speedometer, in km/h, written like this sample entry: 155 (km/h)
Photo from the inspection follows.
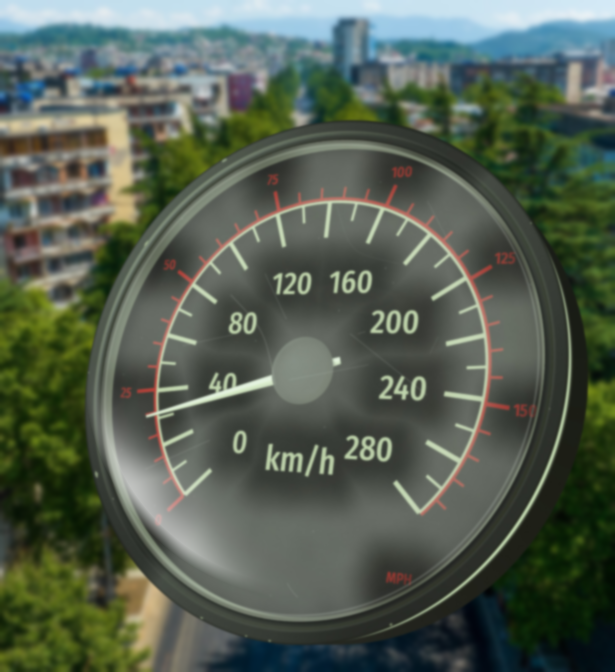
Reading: 30 (km/h)
